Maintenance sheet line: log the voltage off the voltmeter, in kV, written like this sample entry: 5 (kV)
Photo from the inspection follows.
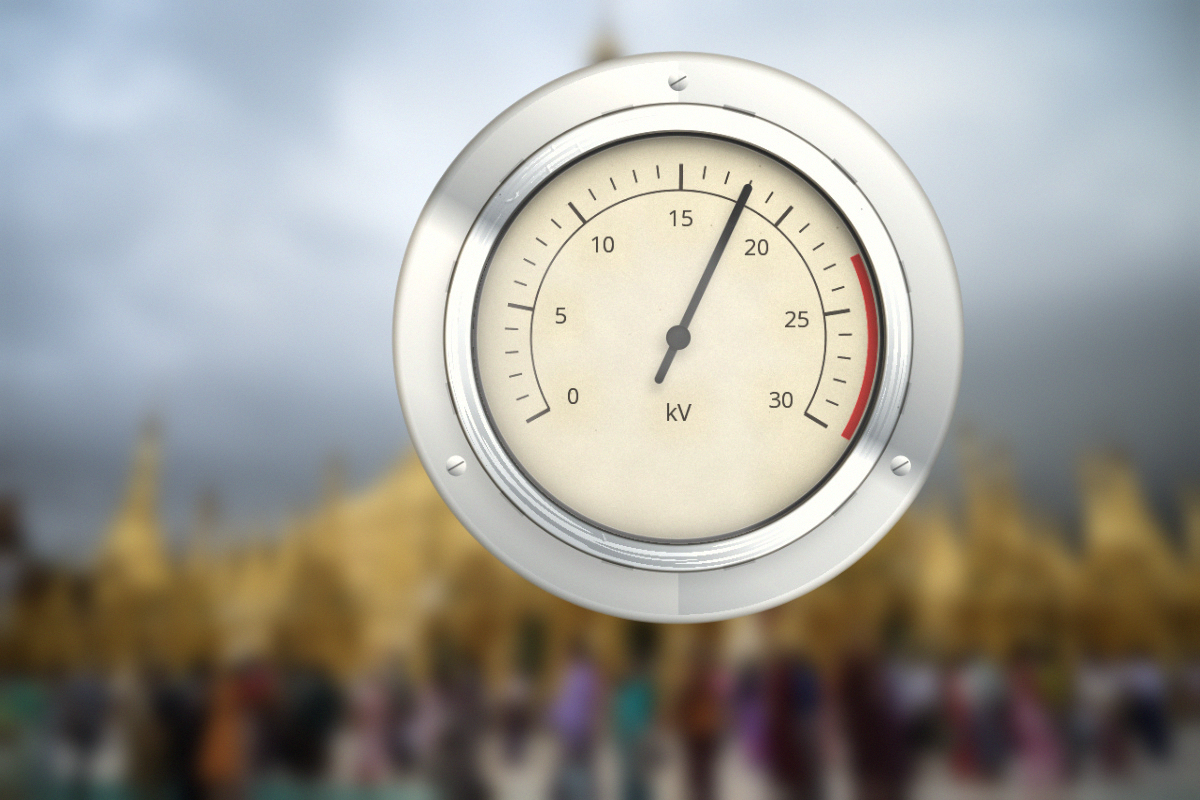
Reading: 18 (kV)
